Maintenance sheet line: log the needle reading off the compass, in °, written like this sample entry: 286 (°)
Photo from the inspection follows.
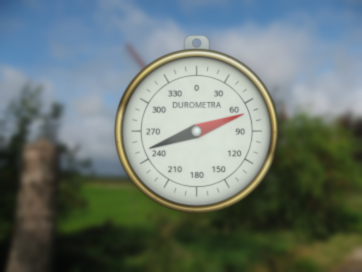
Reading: 70 (°)
